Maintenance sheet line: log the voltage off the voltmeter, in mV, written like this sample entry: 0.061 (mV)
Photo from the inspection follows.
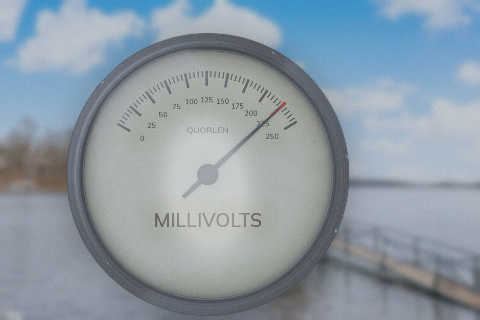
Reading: 225 (mV)
